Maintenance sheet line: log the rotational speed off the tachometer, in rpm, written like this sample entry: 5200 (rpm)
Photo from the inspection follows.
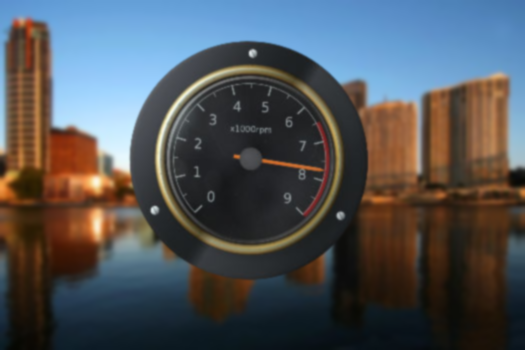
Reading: 7750 (rpm)
